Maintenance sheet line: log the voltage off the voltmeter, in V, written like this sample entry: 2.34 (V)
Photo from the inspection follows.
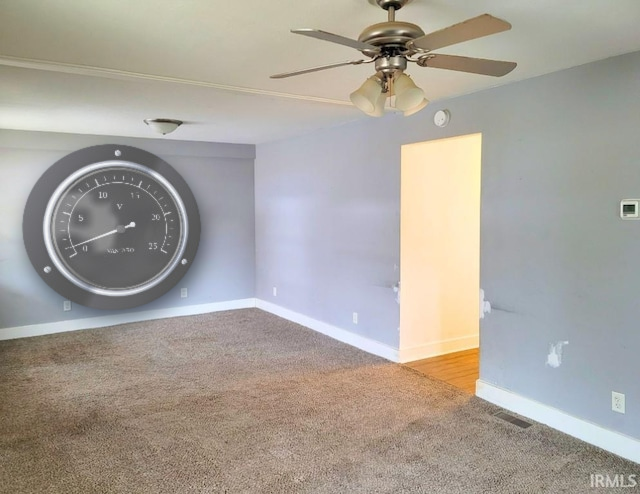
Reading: 1 (V)
